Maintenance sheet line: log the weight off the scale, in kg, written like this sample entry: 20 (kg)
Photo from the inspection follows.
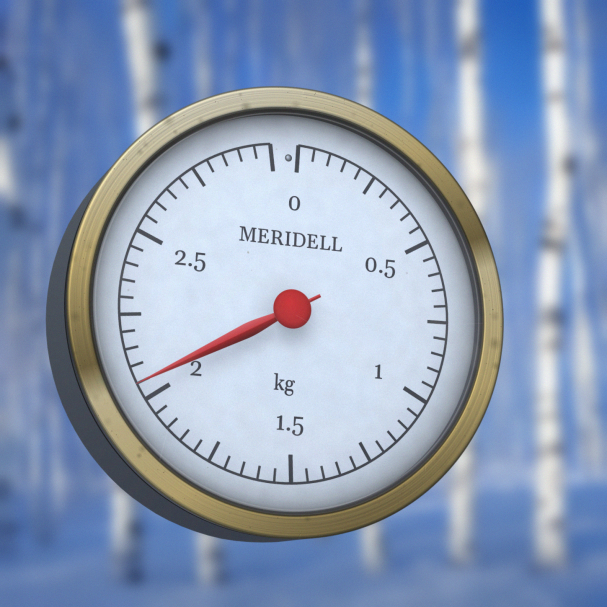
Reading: 2.05 (kg)
